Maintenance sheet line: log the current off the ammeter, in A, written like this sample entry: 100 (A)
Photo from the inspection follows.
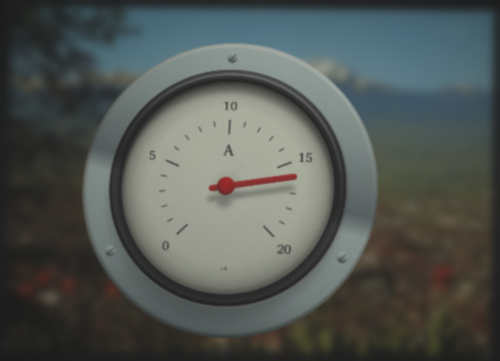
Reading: 16 (A)
